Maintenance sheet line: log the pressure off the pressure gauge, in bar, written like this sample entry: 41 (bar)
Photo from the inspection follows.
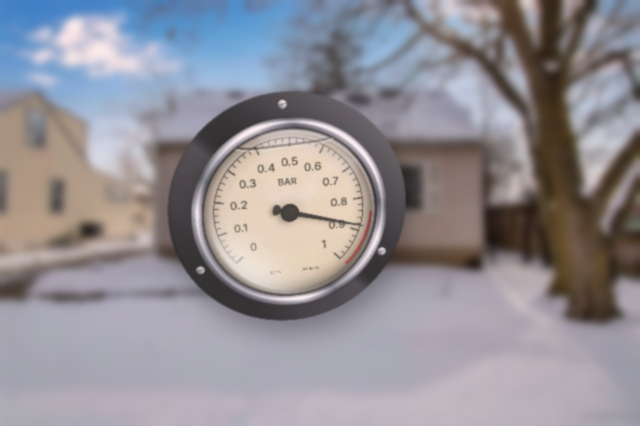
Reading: 0.88 (bar)
